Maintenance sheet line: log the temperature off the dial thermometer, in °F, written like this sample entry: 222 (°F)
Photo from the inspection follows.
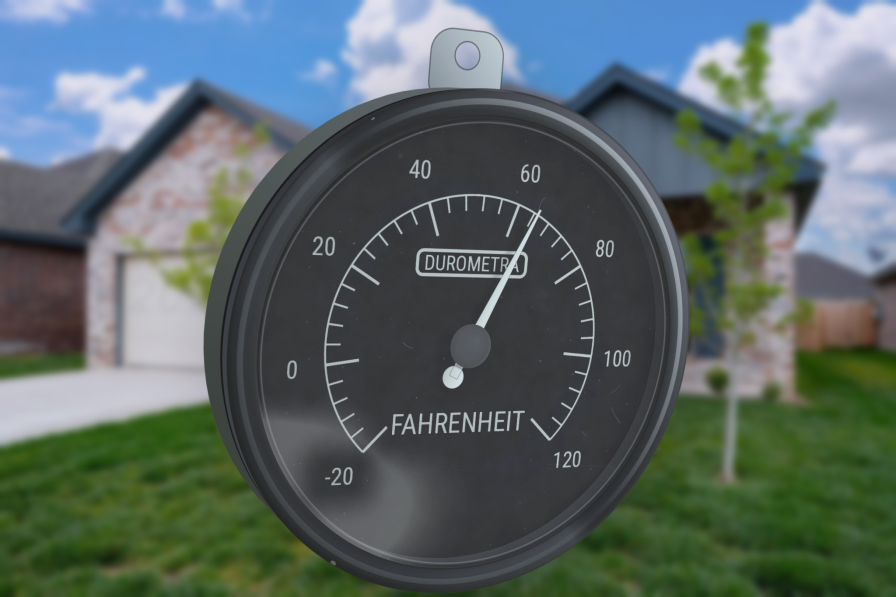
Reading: 64 (°F)
